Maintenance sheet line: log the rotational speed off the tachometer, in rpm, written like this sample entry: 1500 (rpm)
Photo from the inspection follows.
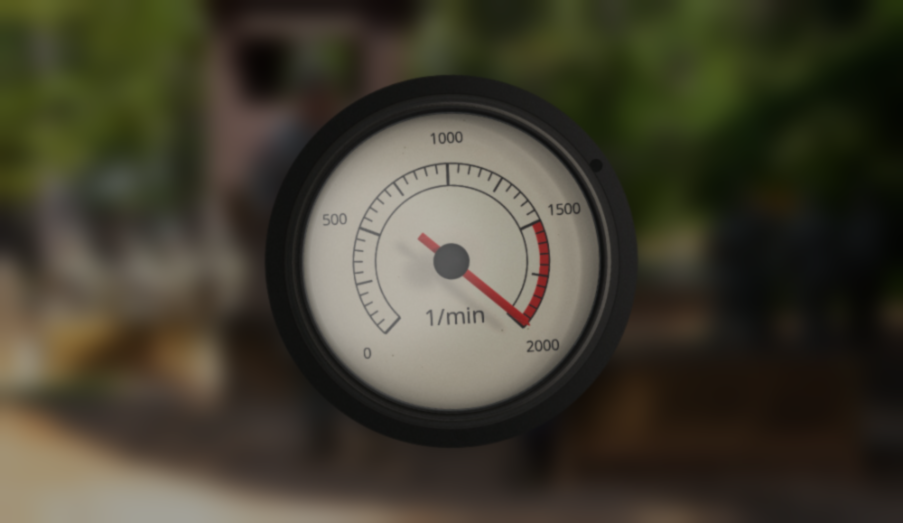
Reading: 1975 (rpm)
